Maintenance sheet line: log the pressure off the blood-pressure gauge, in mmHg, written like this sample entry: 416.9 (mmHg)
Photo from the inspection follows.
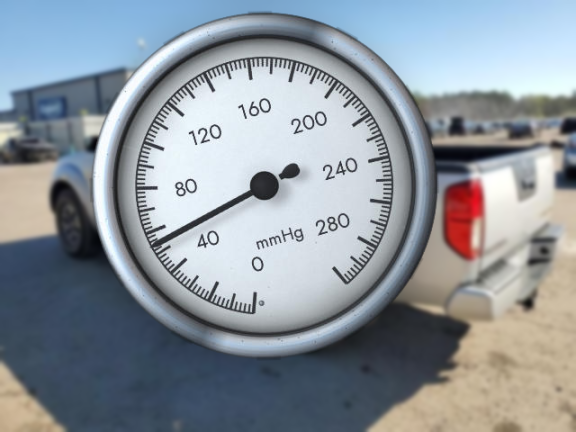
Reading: 54 (mmHg)
